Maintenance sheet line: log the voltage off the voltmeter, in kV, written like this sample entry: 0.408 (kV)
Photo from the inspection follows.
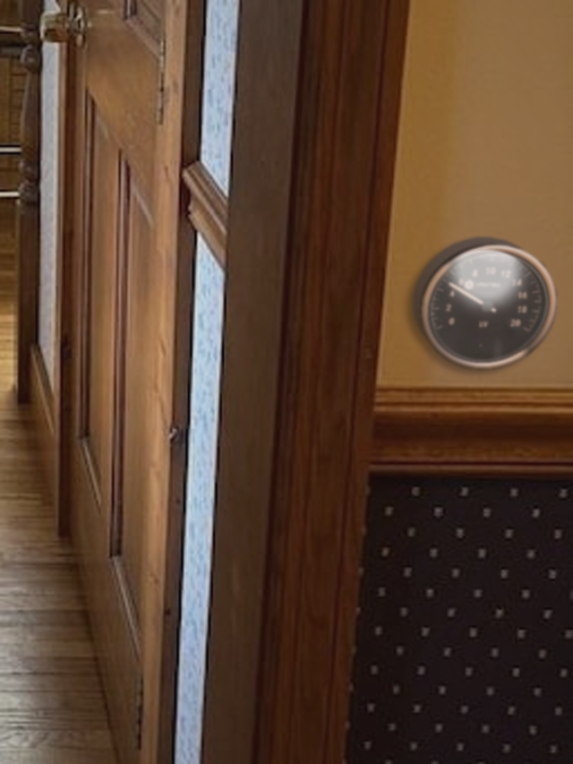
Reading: 5 (kV)
